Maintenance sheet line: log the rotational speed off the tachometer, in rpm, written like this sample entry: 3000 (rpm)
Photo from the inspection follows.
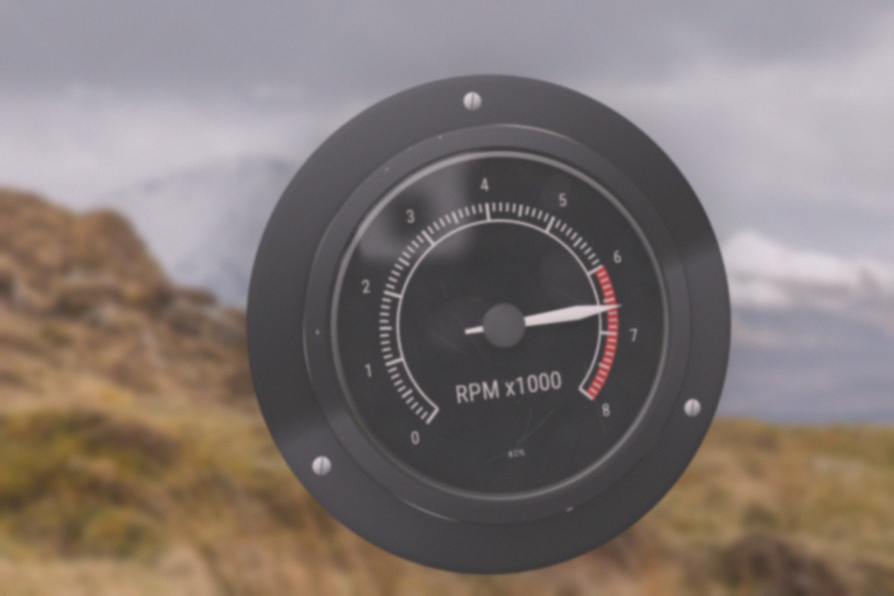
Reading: 6600 (rpm)
